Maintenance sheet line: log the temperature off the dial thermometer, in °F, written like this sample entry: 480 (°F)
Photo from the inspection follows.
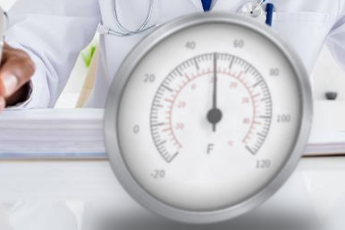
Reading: 50 (°F)
